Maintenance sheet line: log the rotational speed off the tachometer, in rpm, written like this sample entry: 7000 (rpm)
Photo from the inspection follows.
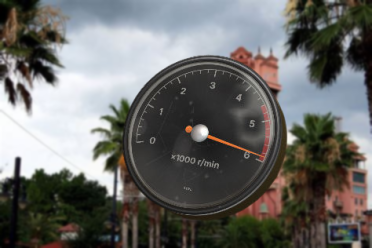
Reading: 5900 (rpm)
